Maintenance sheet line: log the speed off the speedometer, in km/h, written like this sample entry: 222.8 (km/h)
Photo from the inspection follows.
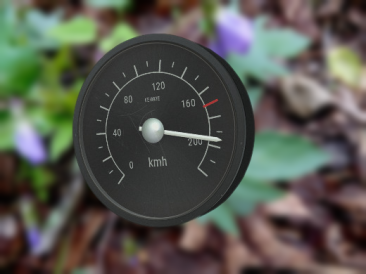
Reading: 195 (km/h)
